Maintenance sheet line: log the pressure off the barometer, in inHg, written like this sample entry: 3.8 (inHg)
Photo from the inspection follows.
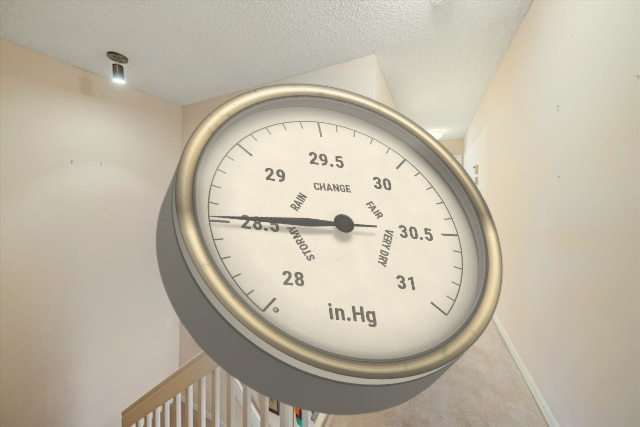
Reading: 28.5 (inHg)
